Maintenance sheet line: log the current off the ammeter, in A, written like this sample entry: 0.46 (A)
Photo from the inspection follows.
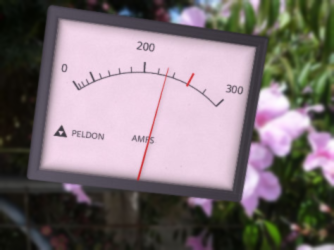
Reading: 230 (A)
